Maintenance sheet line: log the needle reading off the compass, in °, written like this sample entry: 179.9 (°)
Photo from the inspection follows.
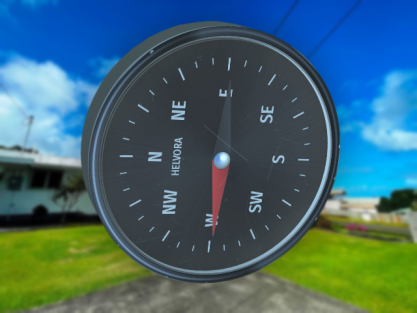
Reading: 270 (°)
